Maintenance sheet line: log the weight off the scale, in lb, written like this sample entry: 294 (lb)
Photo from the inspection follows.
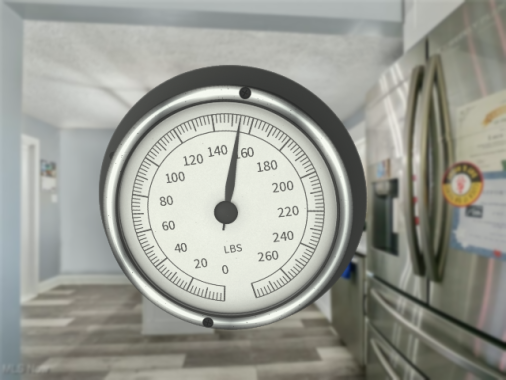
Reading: 154 (lb)
